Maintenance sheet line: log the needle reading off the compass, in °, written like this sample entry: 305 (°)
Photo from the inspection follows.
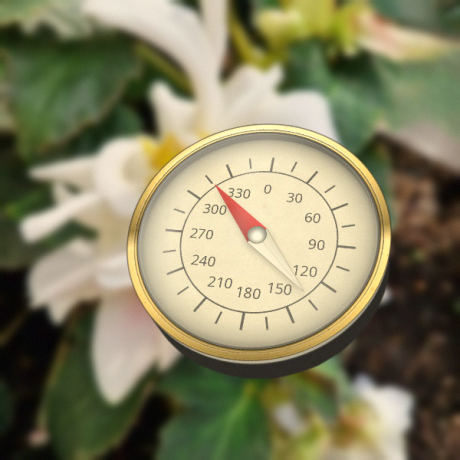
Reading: 315 (°)
